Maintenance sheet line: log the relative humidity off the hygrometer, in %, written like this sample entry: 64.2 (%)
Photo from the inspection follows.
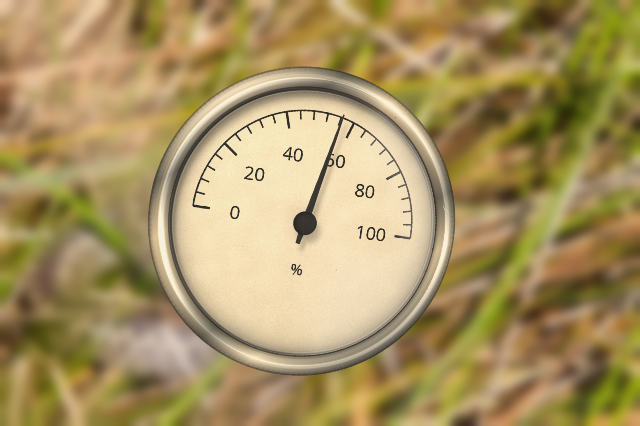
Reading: 56 (%)
